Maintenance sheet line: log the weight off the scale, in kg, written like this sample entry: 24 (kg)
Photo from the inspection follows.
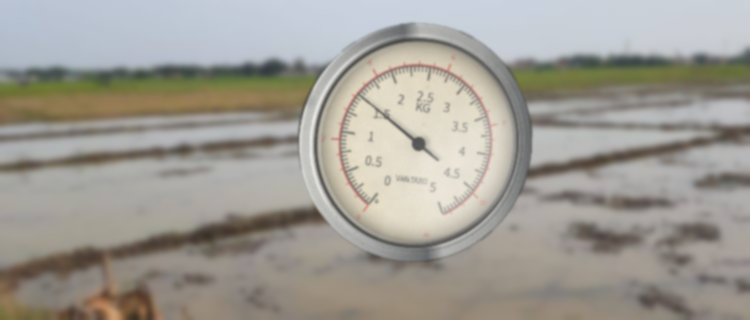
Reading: 1.5 (kg)
